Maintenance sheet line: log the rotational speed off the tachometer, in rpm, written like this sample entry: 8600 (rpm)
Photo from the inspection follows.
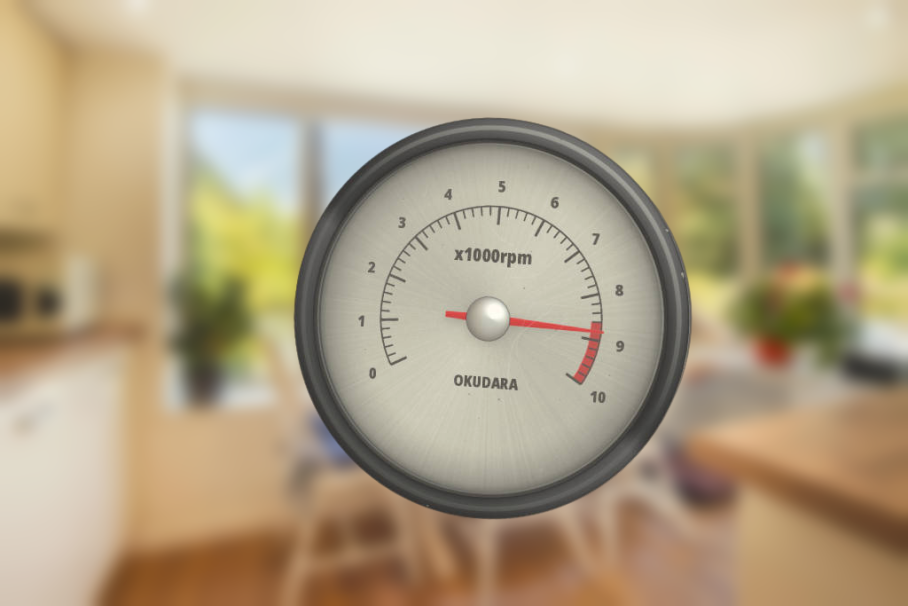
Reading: 8800 (rpm)
